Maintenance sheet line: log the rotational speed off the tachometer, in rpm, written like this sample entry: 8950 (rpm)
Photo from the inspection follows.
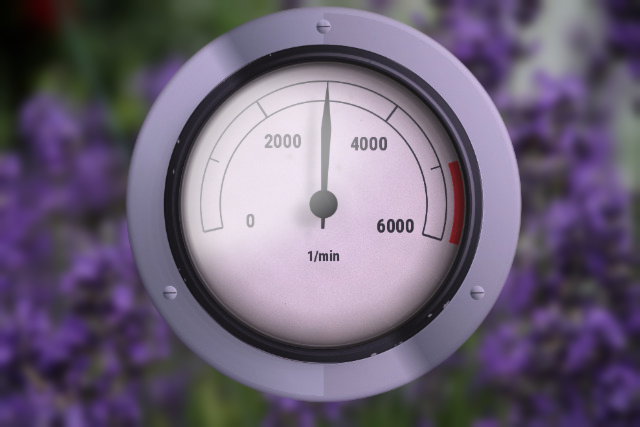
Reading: 3000 (rpm)
